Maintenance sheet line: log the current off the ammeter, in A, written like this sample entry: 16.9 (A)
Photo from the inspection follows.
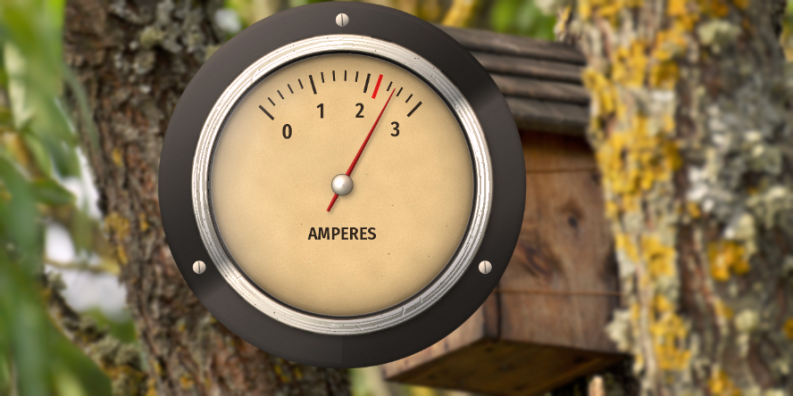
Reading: 2.5 (A)
